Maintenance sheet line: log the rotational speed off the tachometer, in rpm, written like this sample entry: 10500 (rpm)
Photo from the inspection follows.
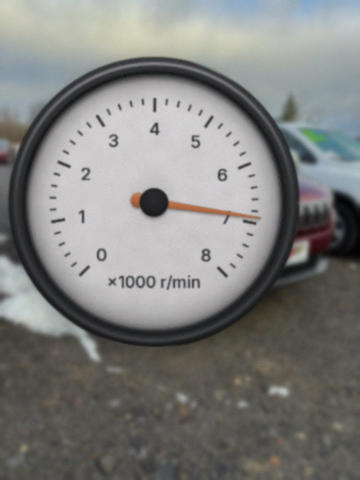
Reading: 6900 (rpm)
